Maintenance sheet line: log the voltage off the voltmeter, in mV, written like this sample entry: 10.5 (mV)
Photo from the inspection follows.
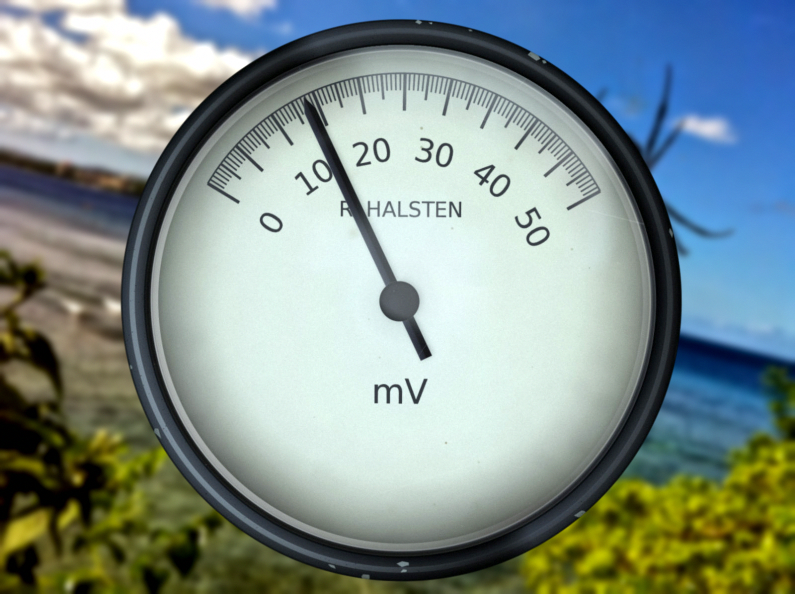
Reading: 14 (mV)
